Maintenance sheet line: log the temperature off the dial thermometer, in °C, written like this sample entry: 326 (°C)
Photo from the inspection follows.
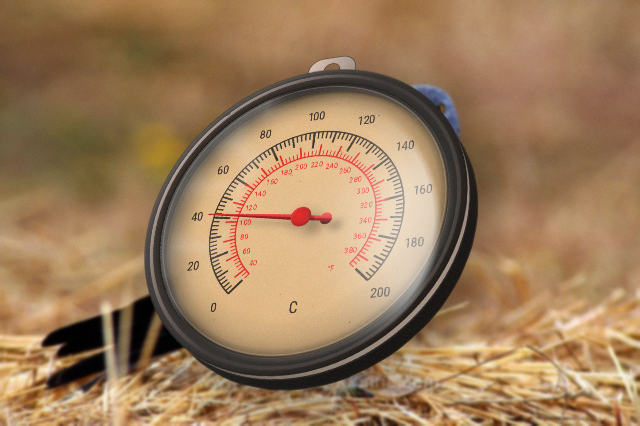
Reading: 40 (°C)
